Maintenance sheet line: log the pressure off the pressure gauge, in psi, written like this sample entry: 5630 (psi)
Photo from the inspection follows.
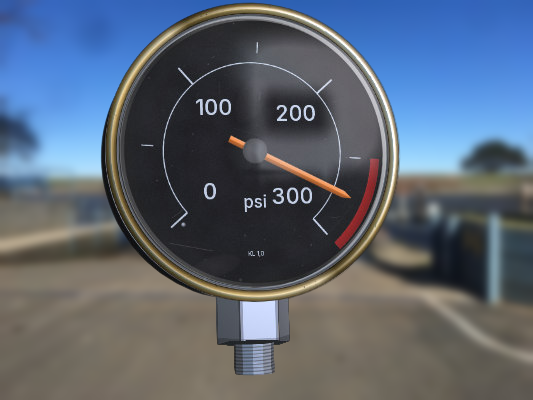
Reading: 275 (psi)
